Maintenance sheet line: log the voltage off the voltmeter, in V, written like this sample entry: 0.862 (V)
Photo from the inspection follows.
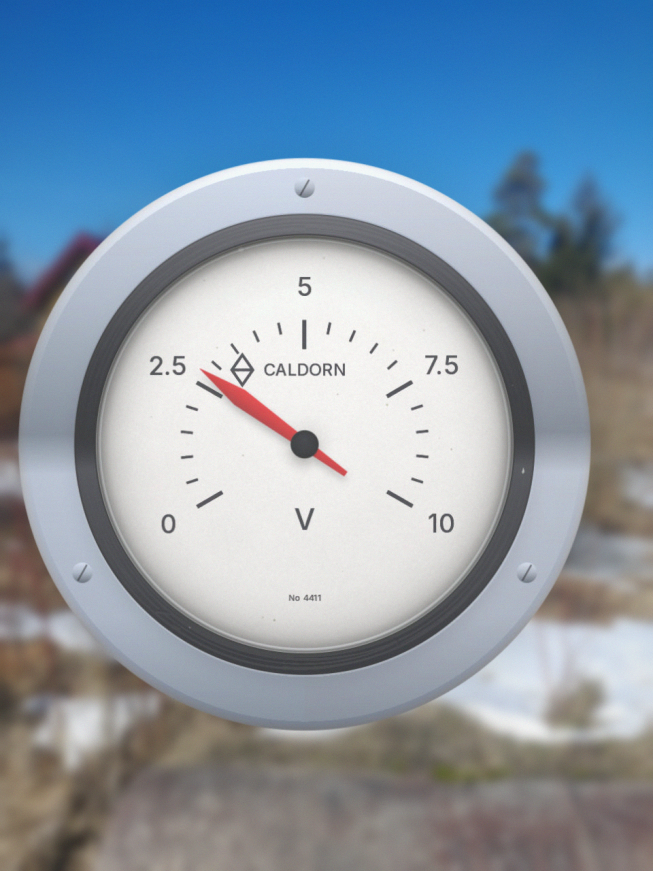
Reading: 2.75 (V)
